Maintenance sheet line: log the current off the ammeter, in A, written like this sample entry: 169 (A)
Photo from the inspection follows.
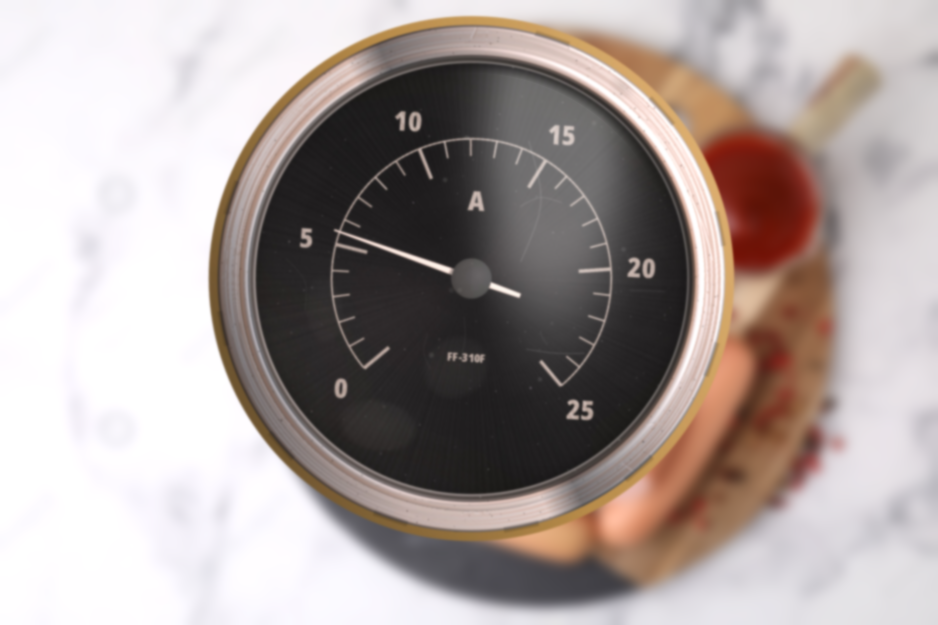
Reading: 5.5 (A)
